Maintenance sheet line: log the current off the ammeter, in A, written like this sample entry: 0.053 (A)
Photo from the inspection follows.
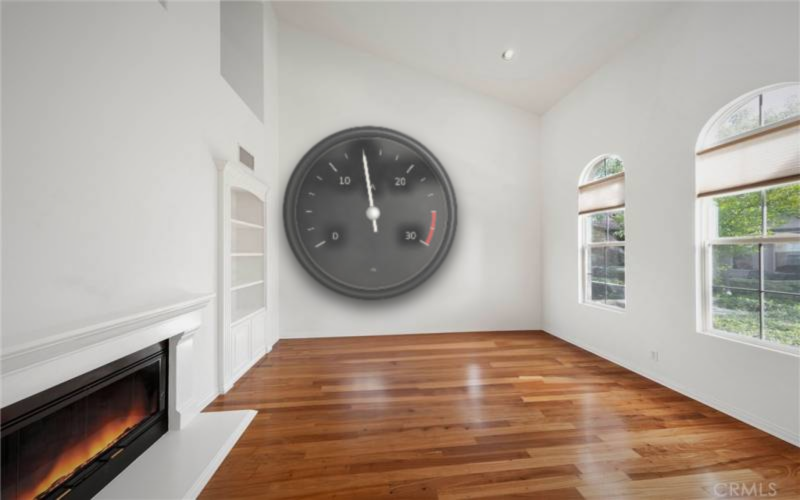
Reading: 14 (A)
